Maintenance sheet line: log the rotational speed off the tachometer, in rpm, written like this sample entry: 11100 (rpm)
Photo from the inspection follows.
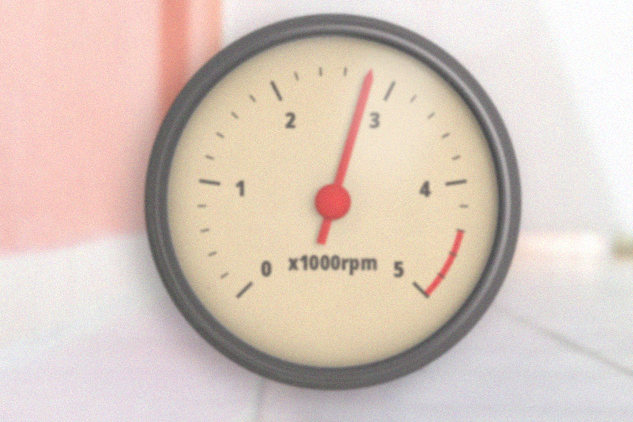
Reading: 2800 (rpm)
